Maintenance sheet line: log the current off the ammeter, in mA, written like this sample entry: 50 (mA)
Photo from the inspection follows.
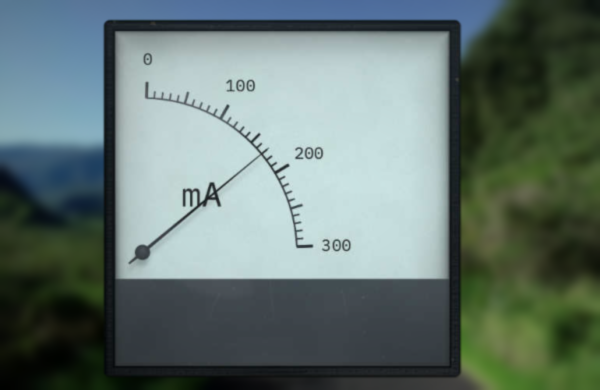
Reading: 170 (mA)
